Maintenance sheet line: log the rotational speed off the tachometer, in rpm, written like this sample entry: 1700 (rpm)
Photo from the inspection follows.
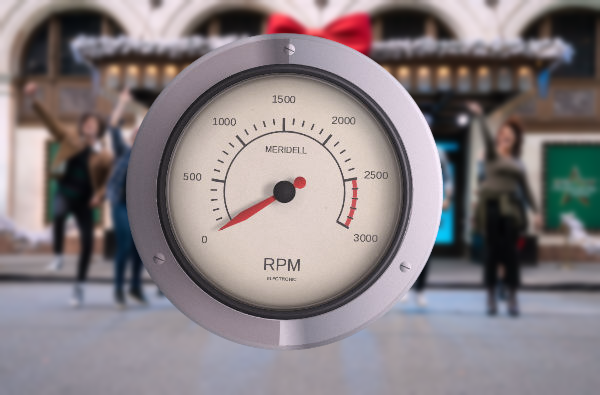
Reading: 0 (rpm)
